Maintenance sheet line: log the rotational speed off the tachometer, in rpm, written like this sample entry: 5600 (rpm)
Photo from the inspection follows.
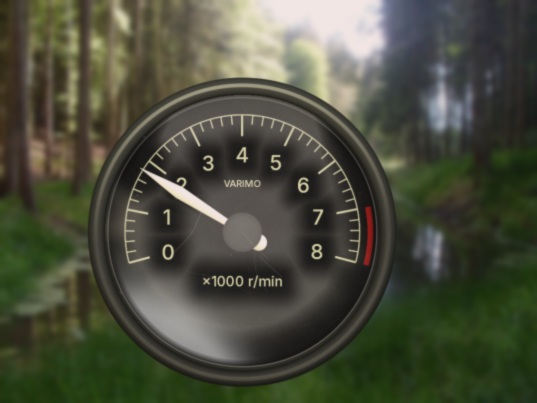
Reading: 1800 (rpm)
